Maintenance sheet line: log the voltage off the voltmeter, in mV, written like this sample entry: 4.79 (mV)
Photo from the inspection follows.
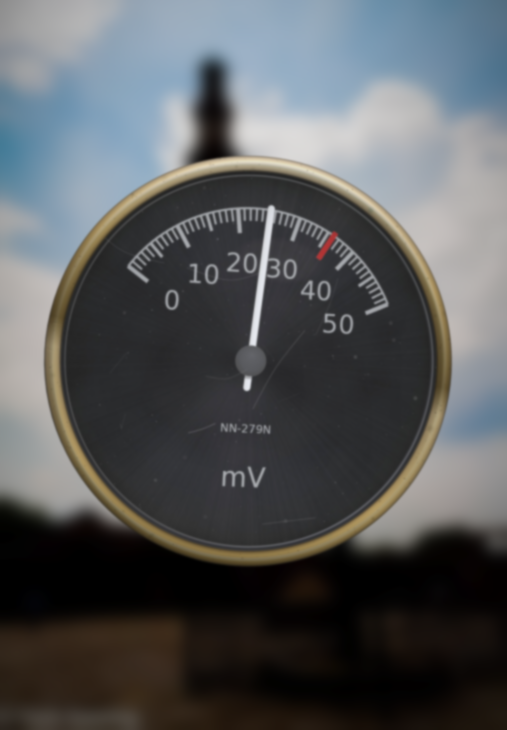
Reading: 25 (mV)
